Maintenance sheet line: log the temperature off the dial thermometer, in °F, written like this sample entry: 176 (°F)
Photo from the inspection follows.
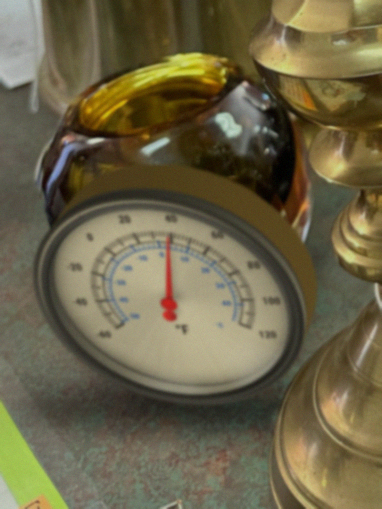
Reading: 40 (°F)
